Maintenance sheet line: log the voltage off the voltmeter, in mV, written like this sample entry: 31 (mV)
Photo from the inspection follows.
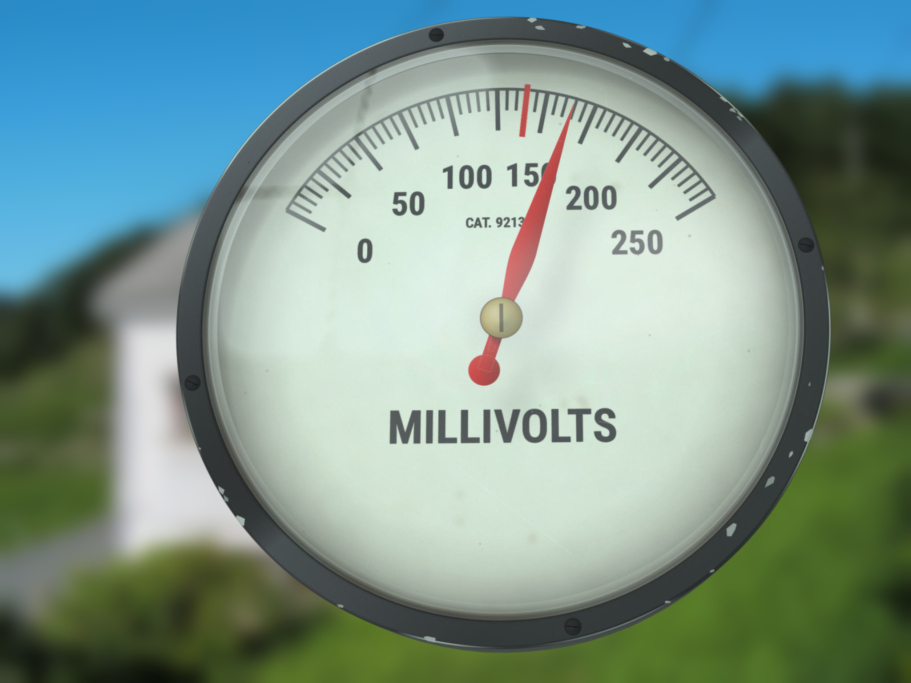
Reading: 165 (mV)
